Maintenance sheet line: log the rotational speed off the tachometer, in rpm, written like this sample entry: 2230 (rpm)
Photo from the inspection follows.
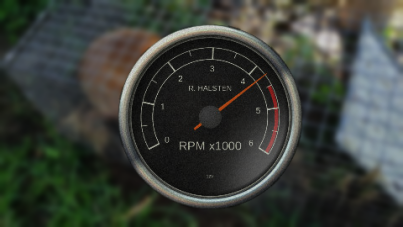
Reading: 4250 (rpm)
